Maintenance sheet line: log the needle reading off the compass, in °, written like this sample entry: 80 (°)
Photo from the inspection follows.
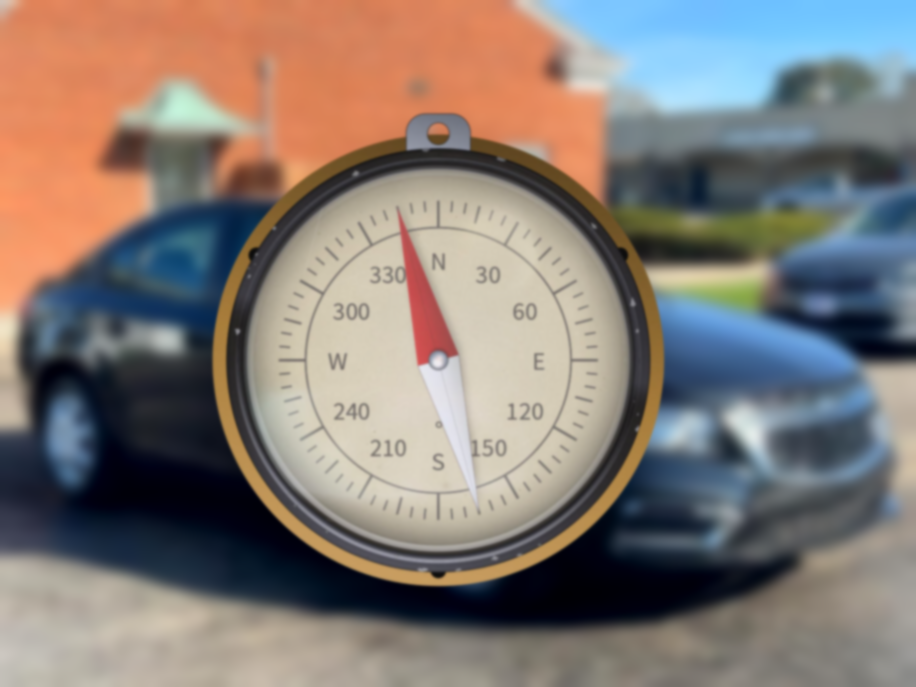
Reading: 345 (°)
